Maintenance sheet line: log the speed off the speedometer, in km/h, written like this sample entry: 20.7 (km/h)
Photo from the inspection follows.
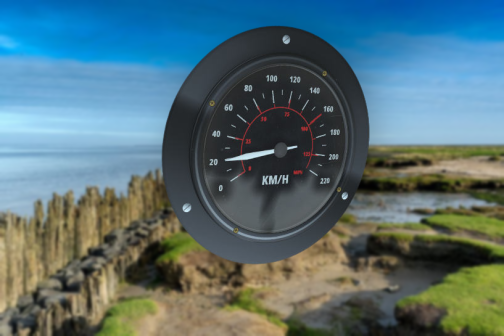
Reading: 20 (km/h)
